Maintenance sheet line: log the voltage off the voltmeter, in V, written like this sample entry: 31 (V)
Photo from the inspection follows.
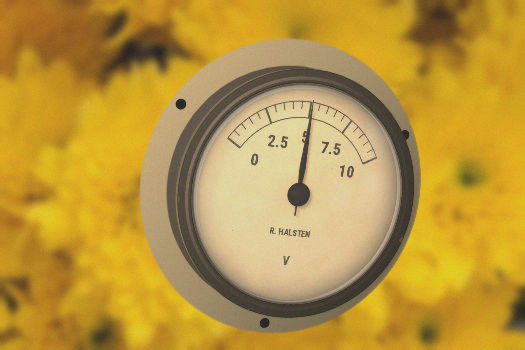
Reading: 5 (V)
